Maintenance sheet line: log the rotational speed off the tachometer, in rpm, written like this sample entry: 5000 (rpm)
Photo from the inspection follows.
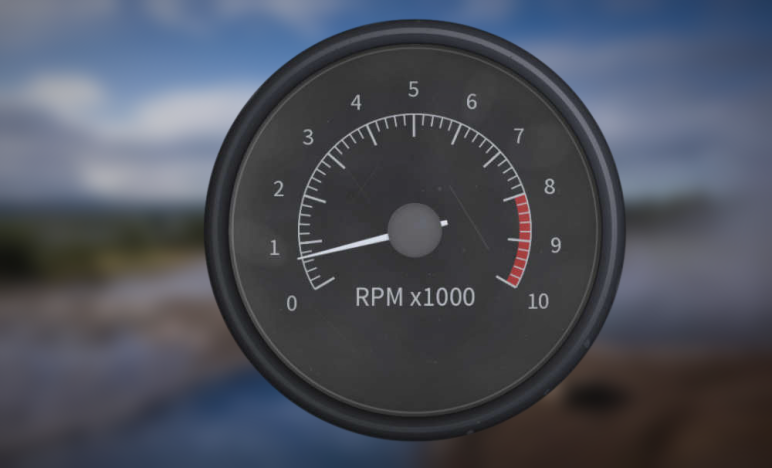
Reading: 700 (rpm)
